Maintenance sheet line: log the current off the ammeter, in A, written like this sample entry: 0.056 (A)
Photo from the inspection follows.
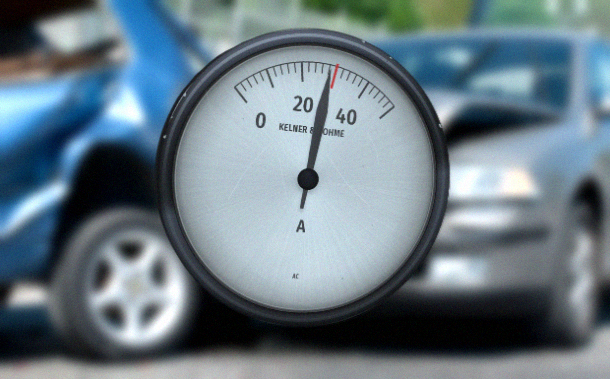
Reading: 28 (A)
